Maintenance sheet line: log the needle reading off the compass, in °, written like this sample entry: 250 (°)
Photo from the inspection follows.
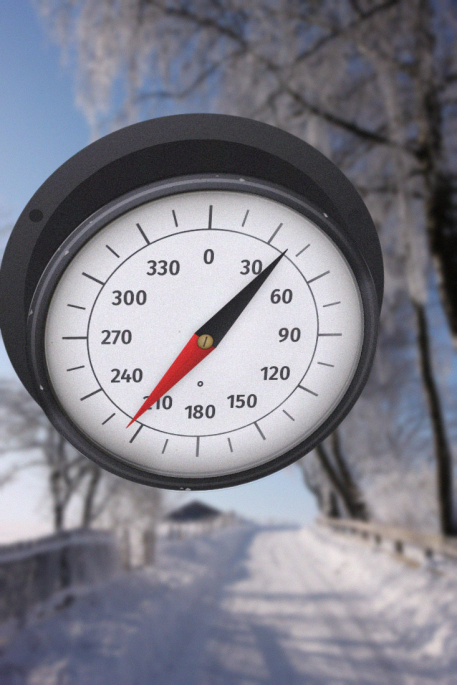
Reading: 217.5 (°)
